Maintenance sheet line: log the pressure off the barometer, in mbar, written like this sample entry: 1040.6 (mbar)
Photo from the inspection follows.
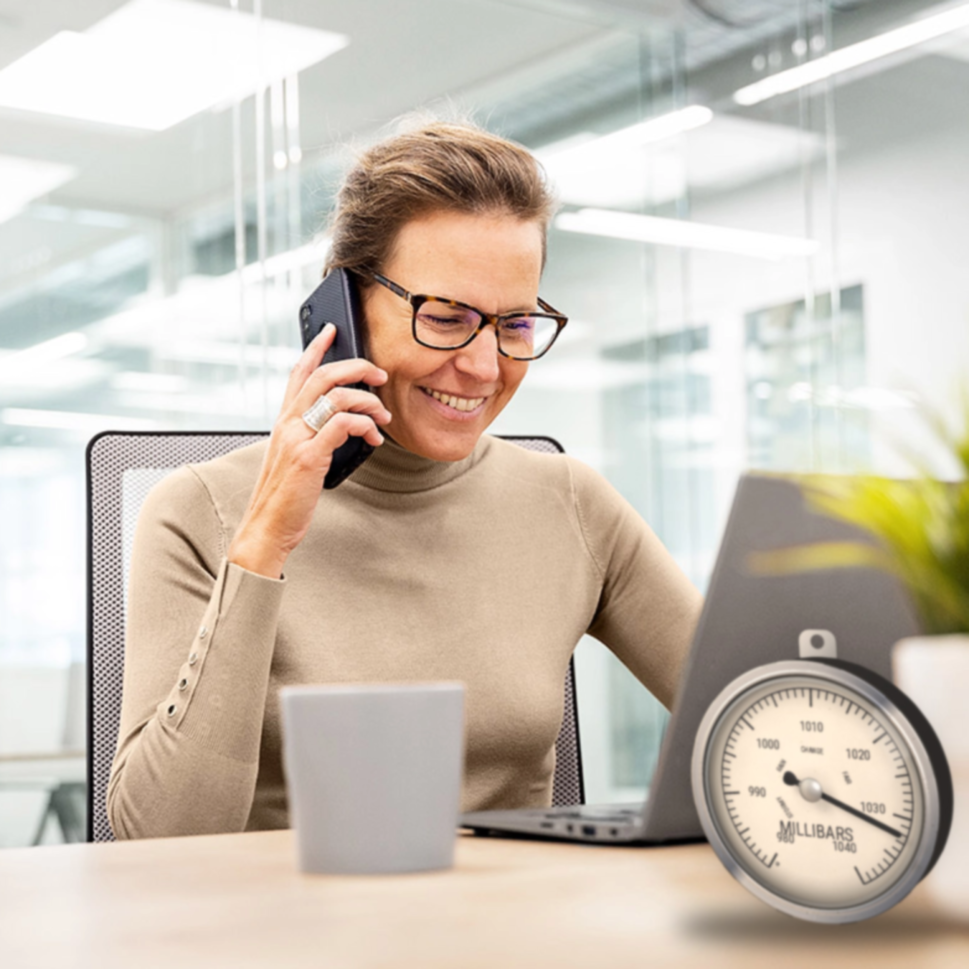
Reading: 1032 (mbar)
